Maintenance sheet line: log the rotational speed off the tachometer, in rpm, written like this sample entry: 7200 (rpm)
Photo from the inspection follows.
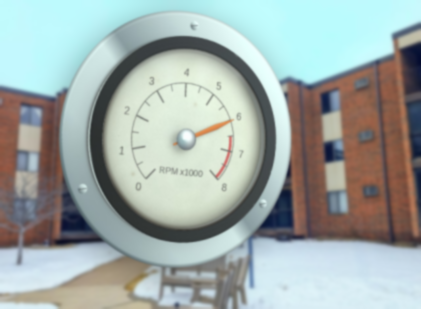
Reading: 6000 (rpm)
